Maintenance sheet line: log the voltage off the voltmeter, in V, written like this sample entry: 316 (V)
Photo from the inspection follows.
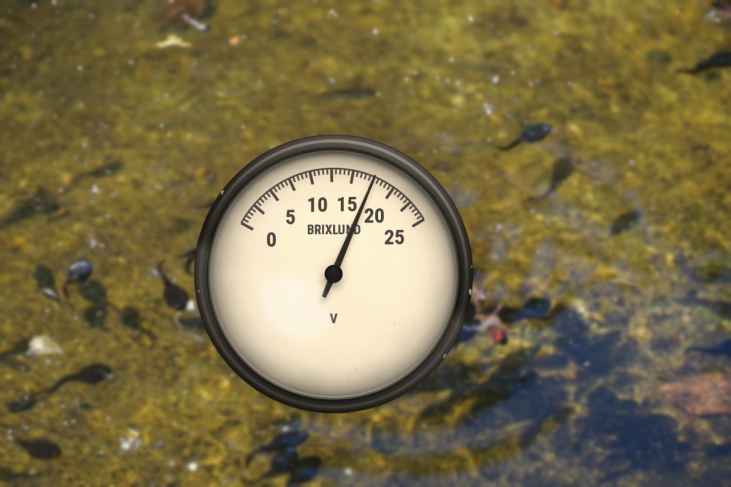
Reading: 17.5 (V)
